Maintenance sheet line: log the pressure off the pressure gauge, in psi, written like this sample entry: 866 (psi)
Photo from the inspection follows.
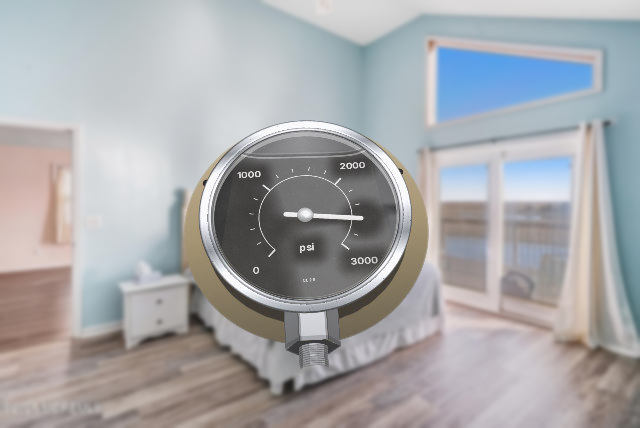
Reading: 2600 (psi)
